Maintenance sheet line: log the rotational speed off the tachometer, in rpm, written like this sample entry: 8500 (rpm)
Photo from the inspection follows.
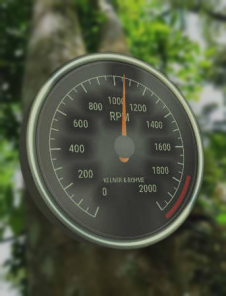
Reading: 1050 (rpm)
